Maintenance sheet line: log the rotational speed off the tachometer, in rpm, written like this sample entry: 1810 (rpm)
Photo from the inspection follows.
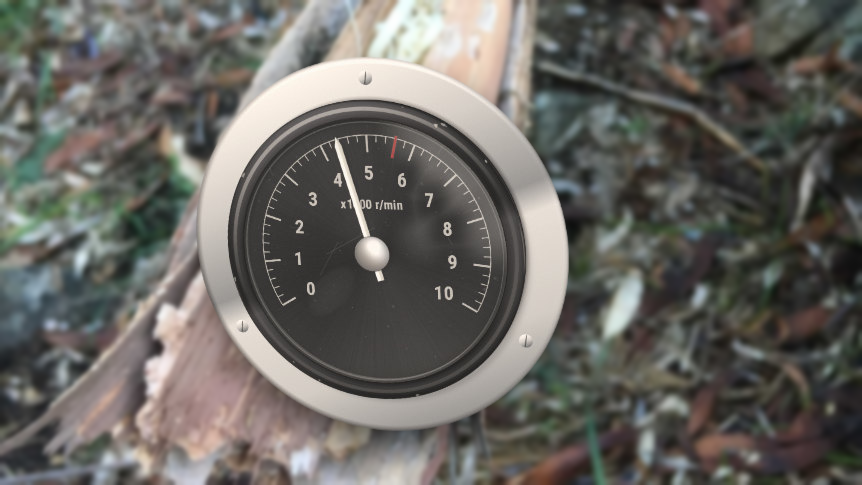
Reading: 4400 (rpm)
